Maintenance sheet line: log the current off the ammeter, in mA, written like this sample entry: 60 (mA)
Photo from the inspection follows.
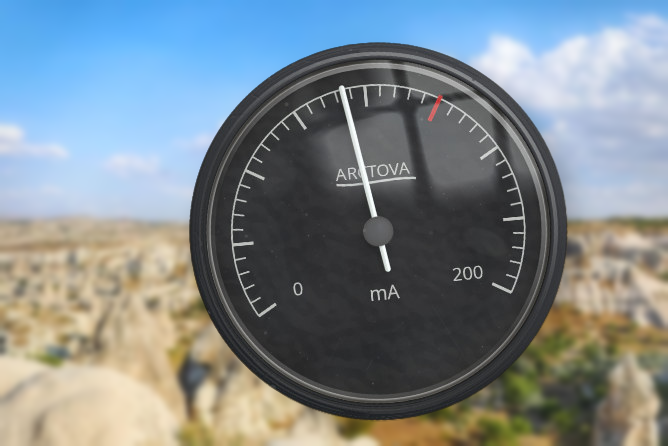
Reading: 92.5 (mA)
